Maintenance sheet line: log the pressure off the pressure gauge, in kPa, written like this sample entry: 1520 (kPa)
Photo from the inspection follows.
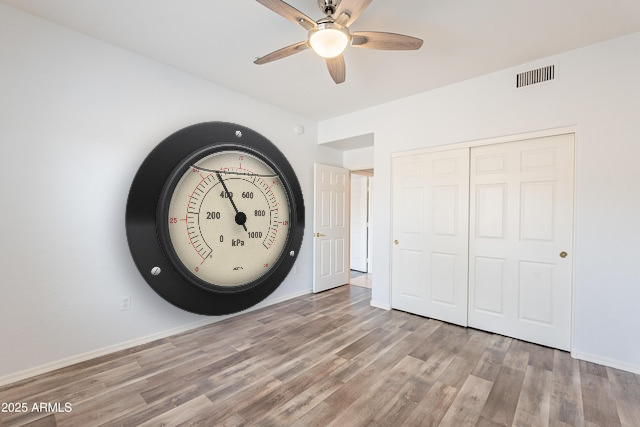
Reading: 400 (kPa)
